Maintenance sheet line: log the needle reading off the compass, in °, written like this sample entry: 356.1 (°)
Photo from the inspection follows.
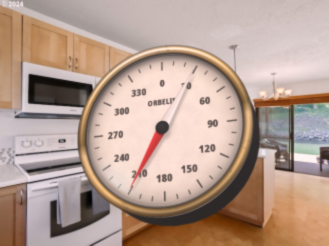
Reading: 210 (°)
